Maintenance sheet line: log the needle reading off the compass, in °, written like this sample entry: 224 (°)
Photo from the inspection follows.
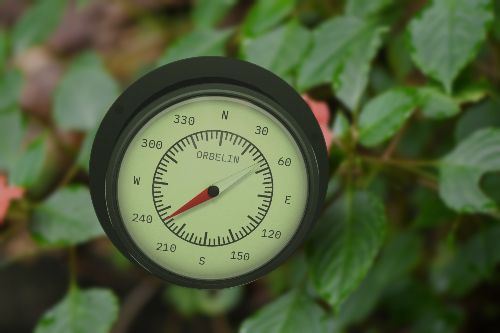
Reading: 230 (°)
